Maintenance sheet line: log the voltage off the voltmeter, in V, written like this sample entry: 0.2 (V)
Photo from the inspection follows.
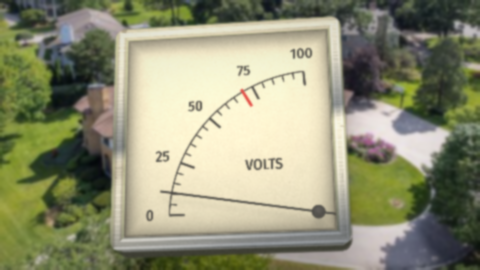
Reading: 10 (V)
